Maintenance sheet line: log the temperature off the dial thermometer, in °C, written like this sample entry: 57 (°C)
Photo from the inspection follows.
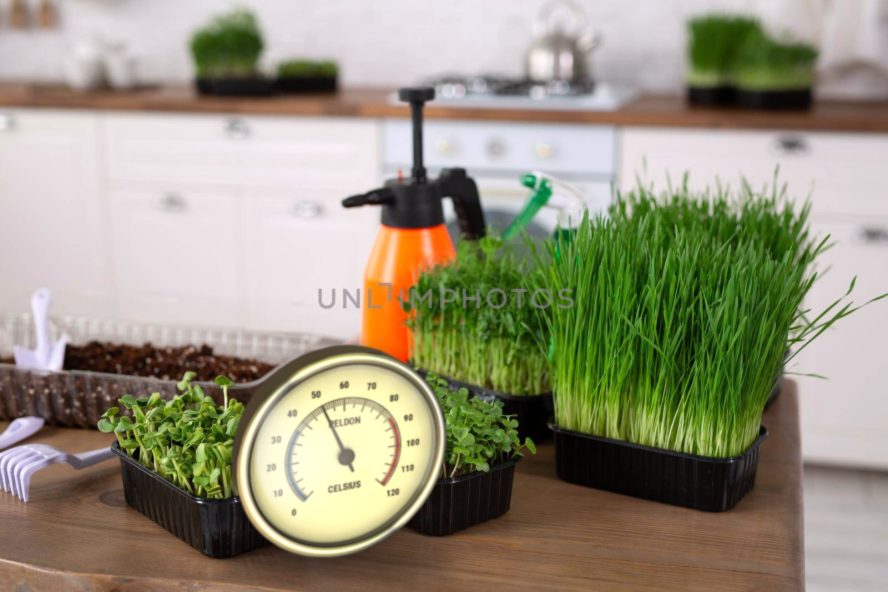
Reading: 50 (°C)
